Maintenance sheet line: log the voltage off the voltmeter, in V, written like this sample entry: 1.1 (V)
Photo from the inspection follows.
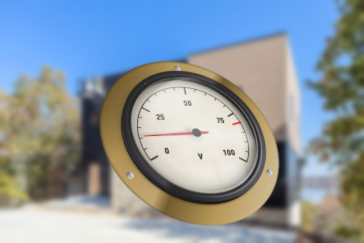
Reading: 10 (V)
